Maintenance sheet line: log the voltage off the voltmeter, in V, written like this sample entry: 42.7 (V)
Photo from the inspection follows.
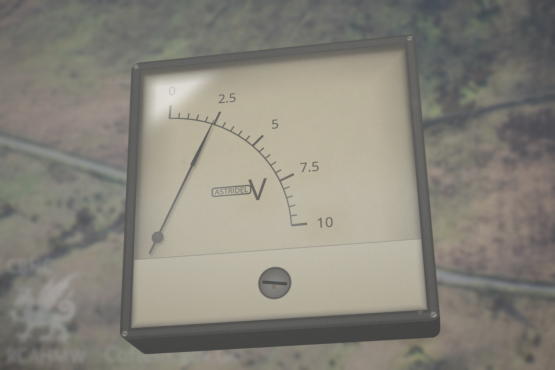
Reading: 2.5 (V)
